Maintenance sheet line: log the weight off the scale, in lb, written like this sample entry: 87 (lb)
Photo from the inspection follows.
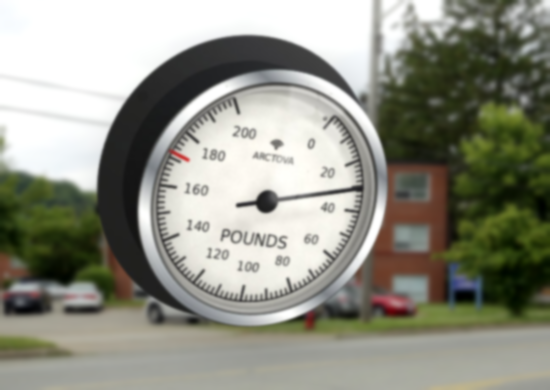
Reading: 30 (lb)
